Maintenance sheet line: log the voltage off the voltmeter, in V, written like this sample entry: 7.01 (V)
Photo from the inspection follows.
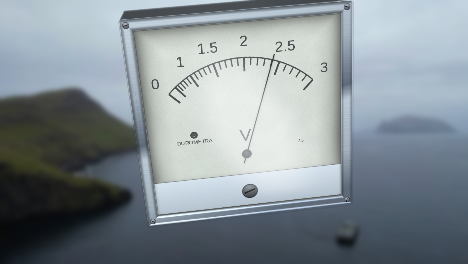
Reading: 2.4 (V)
